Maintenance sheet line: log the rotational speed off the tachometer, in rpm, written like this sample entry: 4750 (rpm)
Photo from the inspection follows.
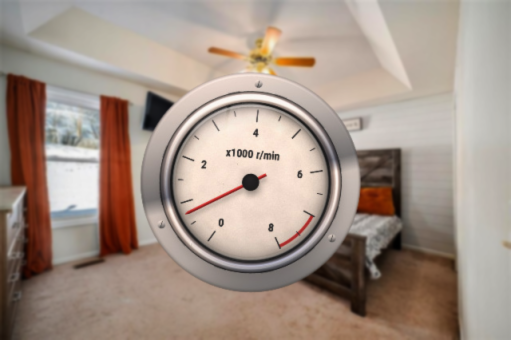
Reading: 750 (rpm)
